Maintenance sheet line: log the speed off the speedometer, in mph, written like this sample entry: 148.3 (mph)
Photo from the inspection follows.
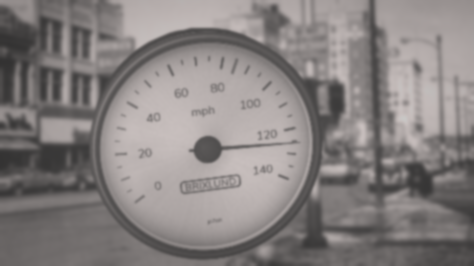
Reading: 125 (mph)
